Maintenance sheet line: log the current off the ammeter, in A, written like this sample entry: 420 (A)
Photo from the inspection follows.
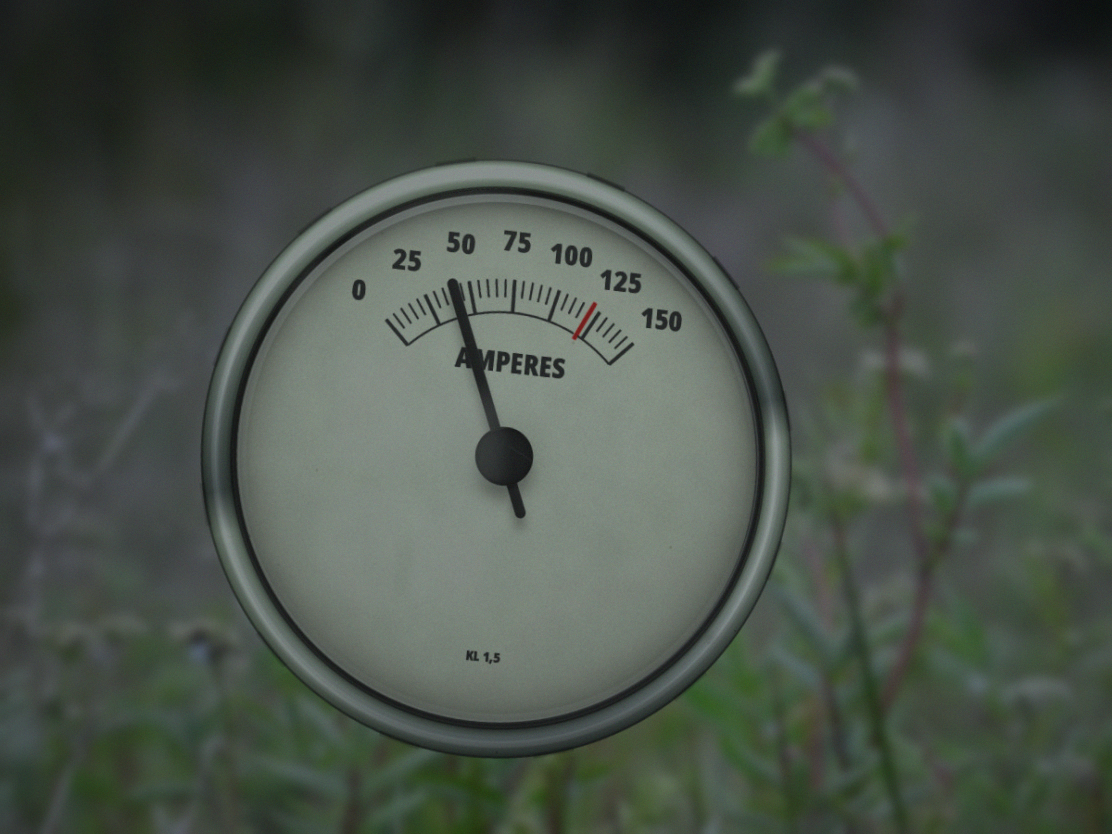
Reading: 40 (A)
